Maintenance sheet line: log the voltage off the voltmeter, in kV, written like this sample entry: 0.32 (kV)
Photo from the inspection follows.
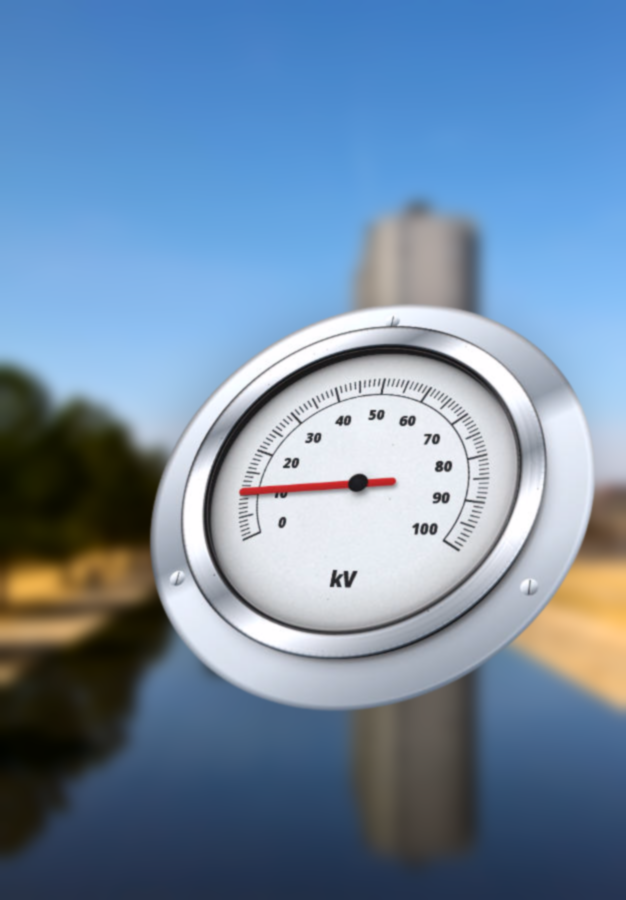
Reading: 10 (kV)
